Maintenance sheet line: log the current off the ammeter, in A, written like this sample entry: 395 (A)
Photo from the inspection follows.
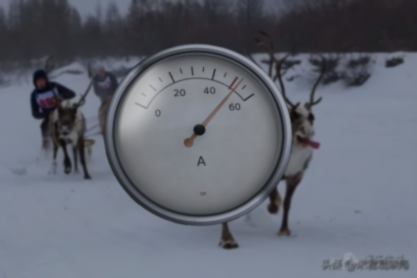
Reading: 52.5 (A)
